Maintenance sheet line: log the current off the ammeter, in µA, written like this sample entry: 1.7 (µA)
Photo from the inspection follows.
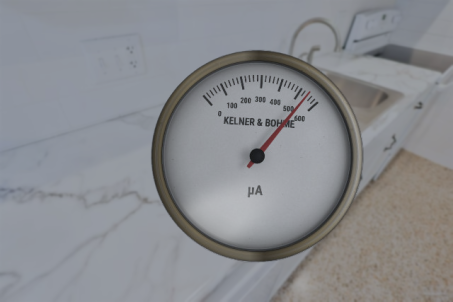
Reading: 540 (µA)
